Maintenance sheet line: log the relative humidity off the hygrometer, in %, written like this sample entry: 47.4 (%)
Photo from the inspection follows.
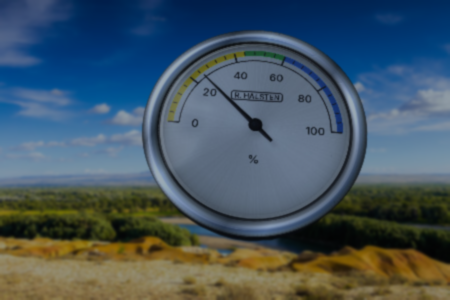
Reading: 24 (%)
